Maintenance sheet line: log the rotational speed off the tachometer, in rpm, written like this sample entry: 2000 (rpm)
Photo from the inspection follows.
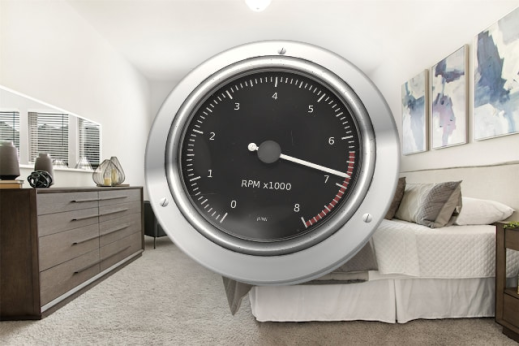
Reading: 6800 (rpm)
